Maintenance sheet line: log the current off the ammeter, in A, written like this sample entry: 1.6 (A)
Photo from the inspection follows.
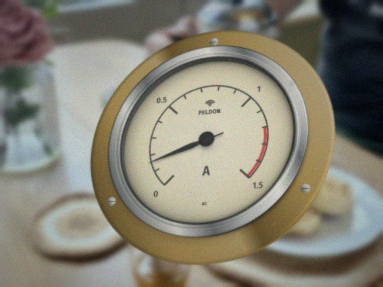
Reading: 0.15 (A)
